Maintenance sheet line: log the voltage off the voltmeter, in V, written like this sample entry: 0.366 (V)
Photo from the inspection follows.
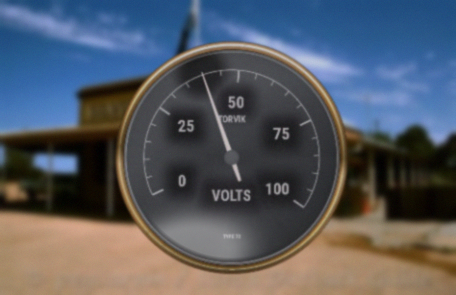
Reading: 40 (V)
